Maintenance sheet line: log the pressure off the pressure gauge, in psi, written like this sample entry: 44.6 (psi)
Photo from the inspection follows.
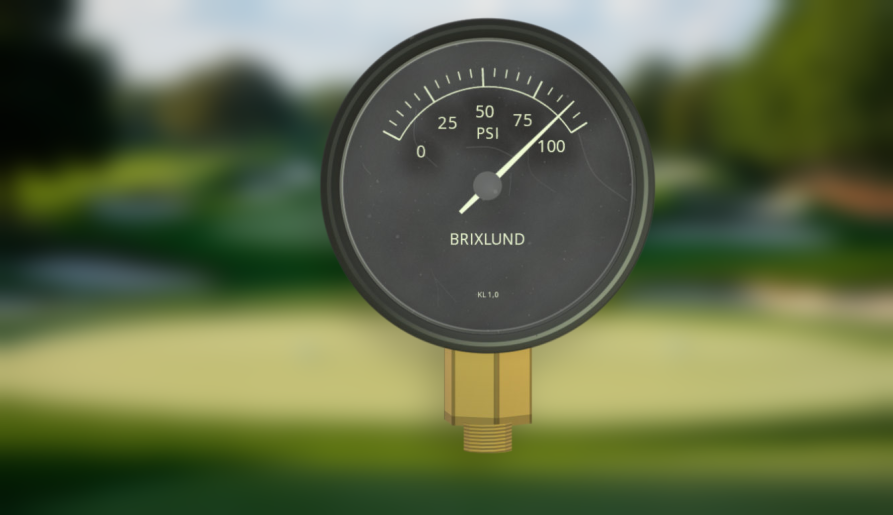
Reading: 90 (psi)
